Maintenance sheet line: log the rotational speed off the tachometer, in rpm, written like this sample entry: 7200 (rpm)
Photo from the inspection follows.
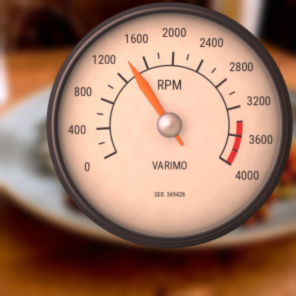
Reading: 1400 (rpm)
